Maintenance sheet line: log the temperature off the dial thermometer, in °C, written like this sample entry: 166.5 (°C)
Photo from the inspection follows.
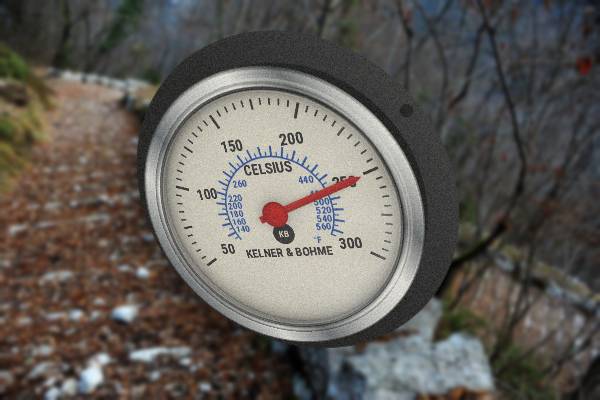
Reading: 250 (°C)
